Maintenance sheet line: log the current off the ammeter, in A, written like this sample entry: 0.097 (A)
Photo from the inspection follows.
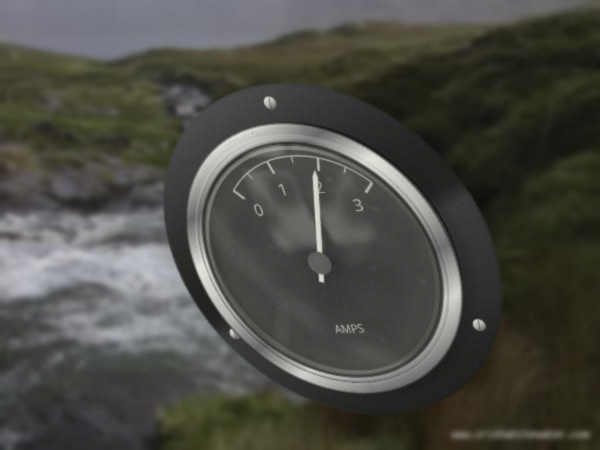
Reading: 2 (A)
